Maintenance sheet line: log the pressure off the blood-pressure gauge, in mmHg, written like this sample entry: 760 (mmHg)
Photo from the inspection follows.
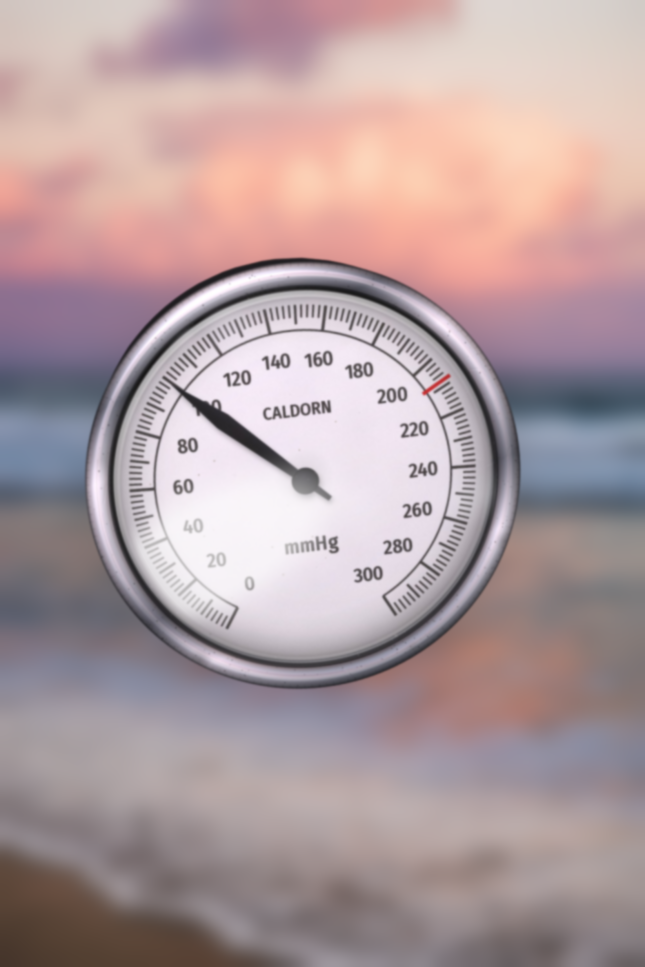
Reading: 100 (mmHg)
